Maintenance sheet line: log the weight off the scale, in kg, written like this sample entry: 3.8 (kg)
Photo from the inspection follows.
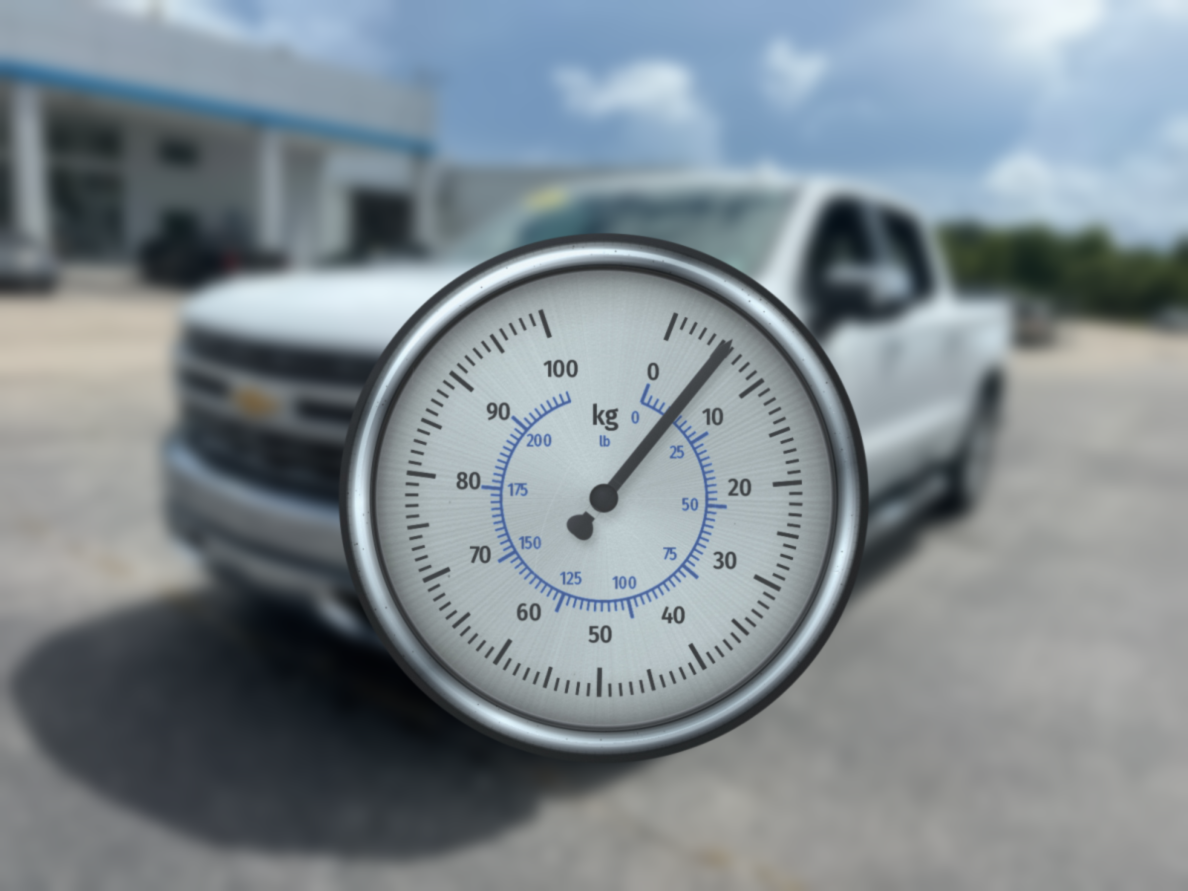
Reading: 5.5 (kg)
